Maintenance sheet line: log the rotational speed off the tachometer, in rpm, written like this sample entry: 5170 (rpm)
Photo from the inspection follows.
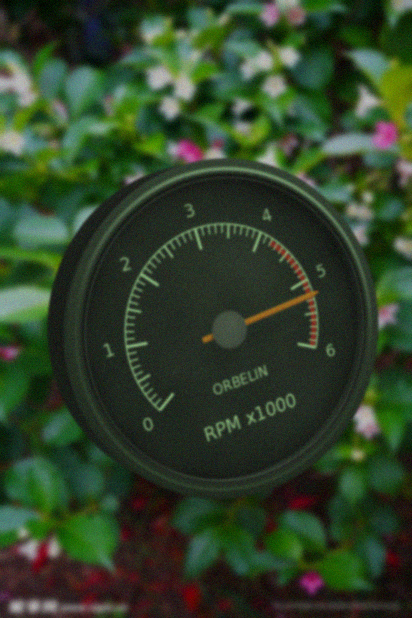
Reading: 5200 (rpm)
